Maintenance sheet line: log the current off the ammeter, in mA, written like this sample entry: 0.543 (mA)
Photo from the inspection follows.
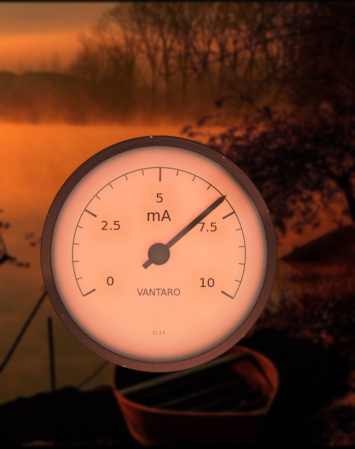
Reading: 7 (mA)
